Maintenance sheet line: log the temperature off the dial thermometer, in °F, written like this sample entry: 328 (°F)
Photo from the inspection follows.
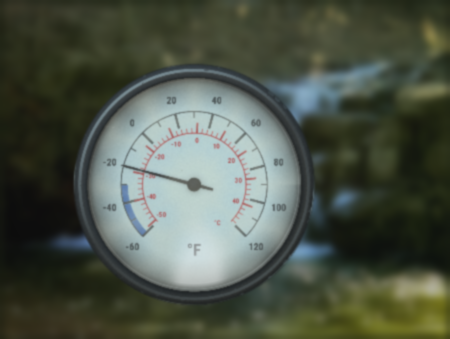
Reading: -20 (°F)
